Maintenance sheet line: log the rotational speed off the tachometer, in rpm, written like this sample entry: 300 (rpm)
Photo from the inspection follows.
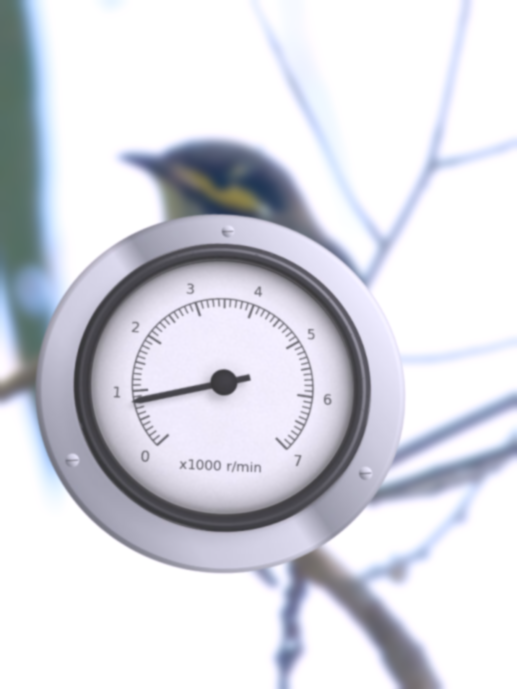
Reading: 800 (rpm)
